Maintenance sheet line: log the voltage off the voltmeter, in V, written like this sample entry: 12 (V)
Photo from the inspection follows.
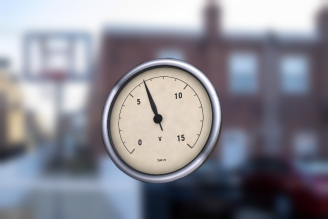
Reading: 6.5 (V)
